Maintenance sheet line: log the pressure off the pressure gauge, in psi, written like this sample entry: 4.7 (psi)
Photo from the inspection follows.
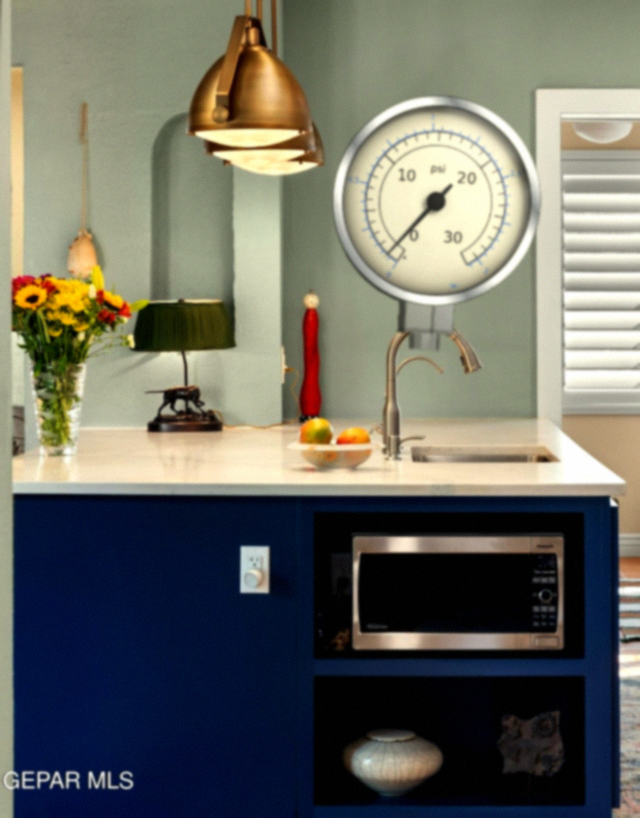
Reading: 1 (psi)
